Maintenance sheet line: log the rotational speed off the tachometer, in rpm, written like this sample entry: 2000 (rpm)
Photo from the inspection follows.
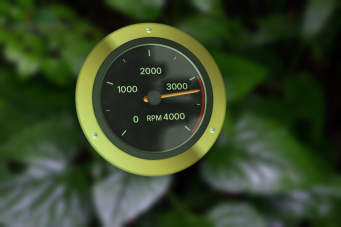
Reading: 3250 (rpm)
